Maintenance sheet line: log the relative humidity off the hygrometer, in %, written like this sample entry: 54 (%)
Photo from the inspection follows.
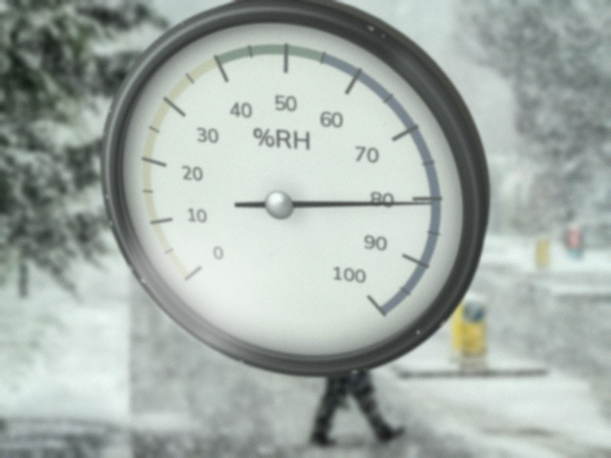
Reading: 80 (%)
